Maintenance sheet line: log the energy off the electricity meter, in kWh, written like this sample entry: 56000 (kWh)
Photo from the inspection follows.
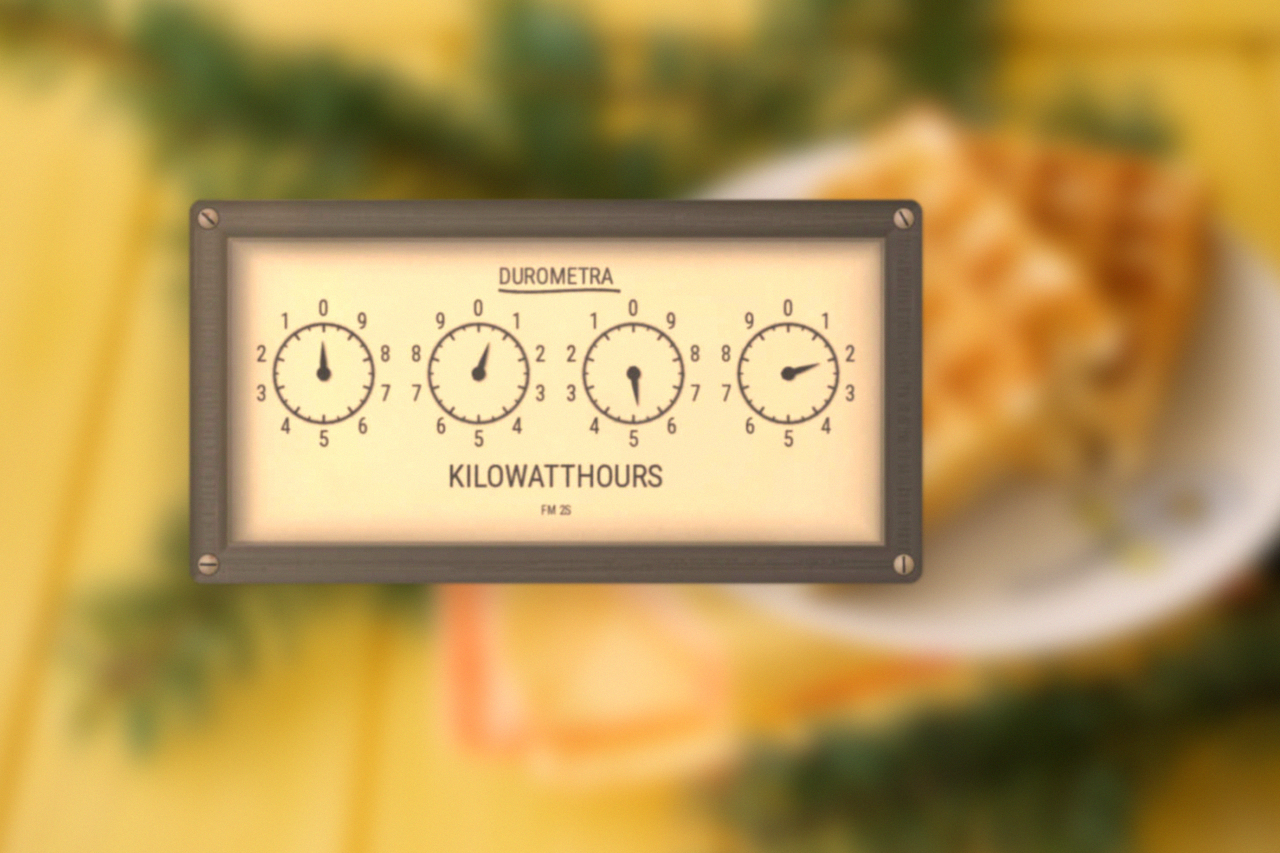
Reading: 52 (kWh)
